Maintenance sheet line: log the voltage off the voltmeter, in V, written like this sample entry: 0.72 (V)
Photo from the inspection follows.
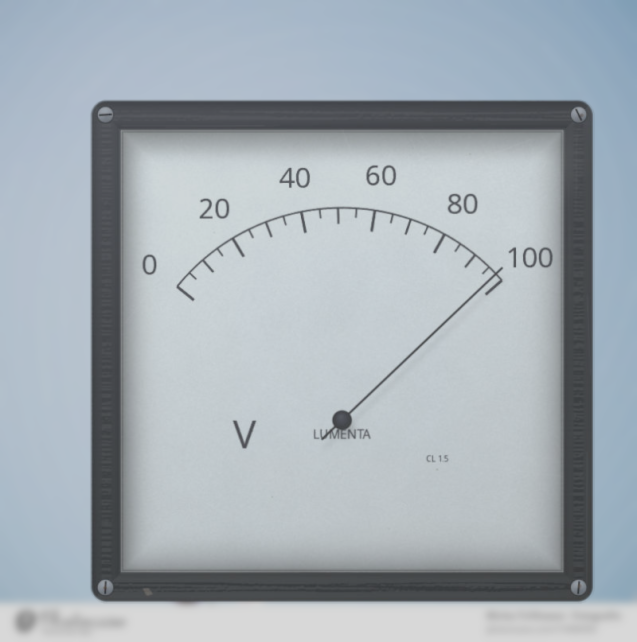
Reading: 97.5 (V)
